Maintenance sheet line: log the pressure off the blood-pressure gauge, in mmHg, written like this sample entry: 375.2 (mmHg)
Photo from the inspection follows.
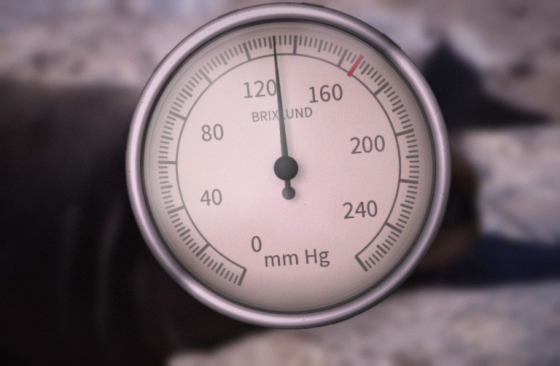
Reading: 132 (mmHg)
